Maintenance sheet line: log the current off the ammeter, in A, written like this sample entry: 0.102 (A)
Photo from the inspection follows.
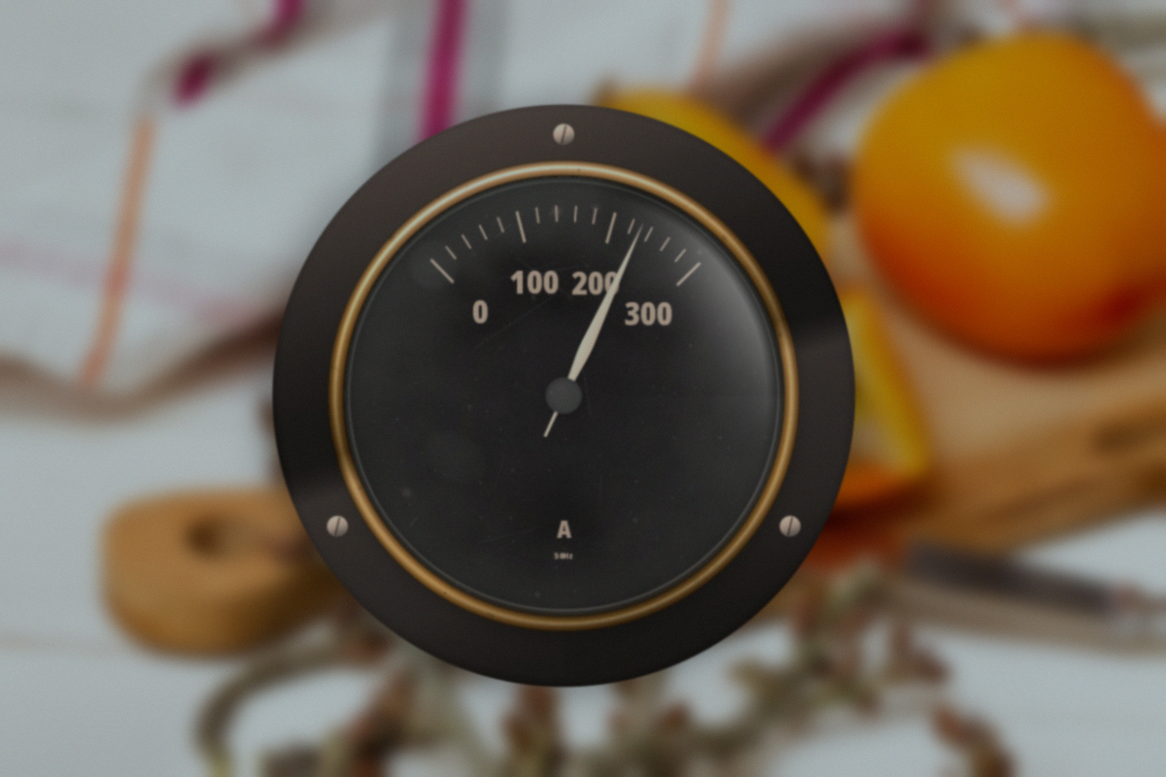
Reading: 230 (A)
